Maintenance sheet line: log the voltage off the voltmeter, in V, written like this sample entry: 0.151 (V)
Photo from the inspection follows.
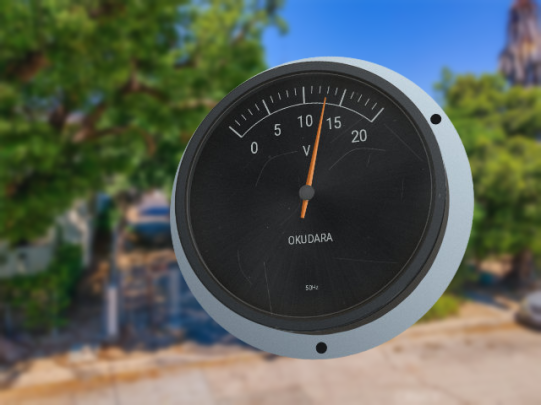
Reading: 13 (V)
